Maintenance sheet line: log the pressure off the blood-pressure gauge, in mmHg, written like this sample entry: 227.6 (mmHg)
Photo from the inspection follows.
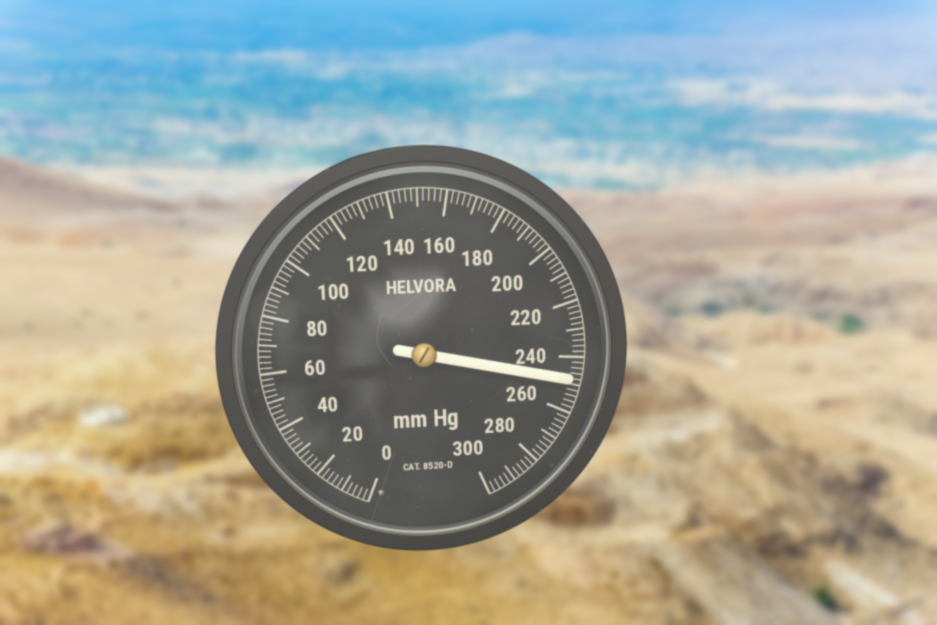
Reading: 248 (mmHg)
